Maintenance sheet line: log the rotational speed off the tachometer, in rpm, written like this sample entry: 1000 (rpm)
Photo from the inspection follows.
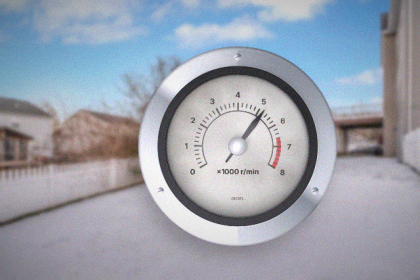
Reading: 5200 (rpm)
